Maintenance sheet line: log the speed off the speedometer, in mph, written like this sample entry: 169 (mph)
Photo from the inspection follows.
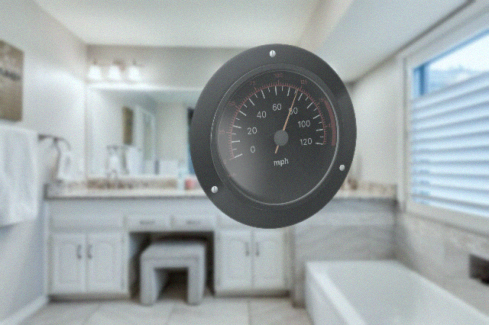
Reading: 75 (mph)
